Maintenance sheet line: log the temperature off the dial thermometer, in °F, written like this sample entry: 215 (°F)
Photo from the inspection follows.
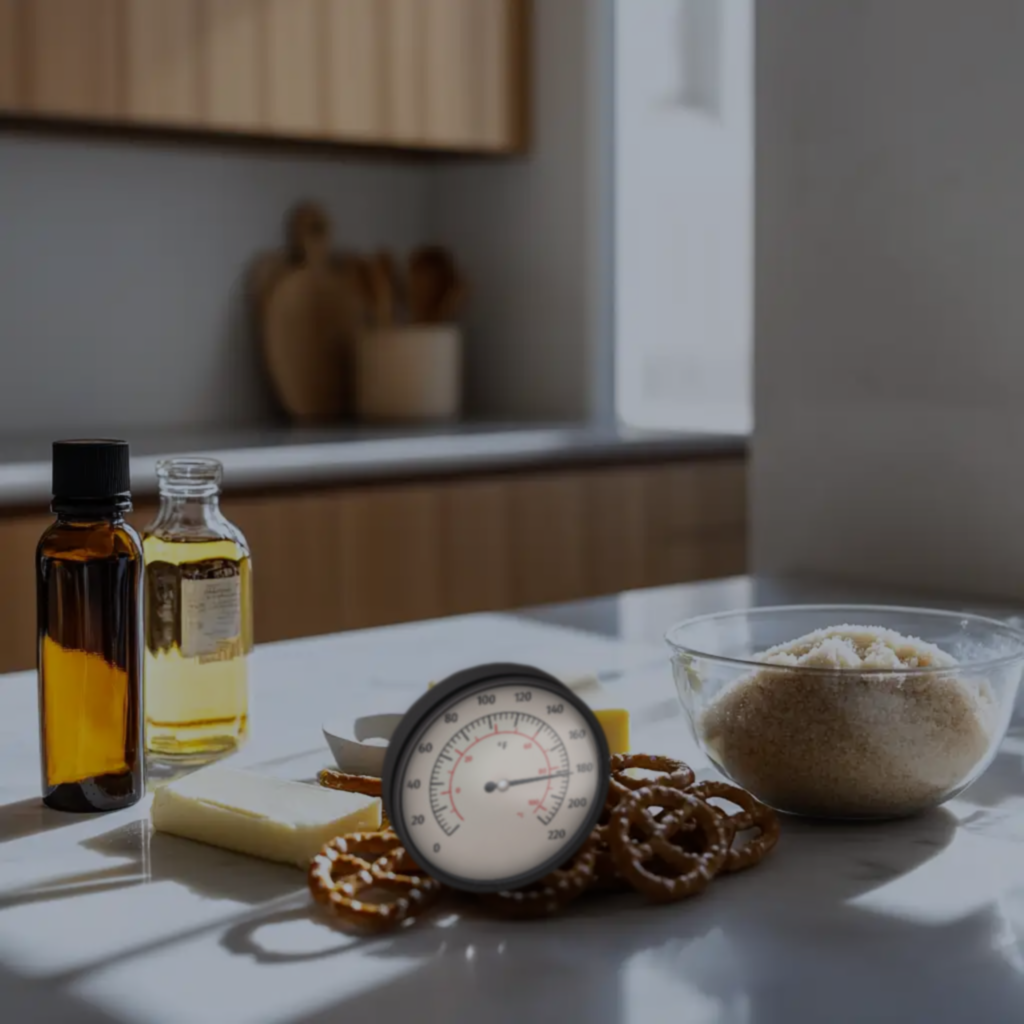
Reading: 180 (°F)
